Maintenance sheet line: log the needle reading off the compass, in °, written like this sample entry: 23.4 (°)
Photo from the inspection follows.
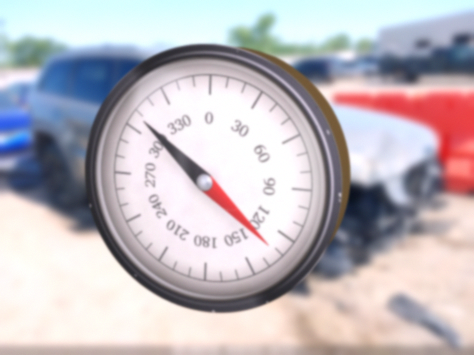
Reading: 130 (°)
